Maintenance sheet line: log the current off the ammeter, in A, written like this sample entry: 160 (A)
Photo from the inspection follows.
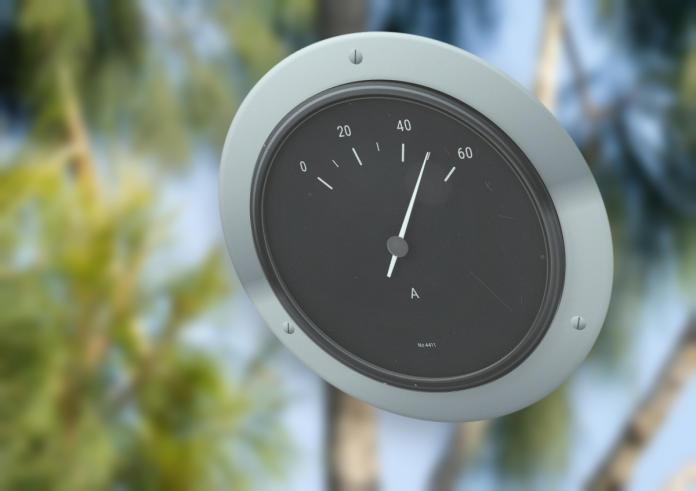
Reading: 50 (A)
